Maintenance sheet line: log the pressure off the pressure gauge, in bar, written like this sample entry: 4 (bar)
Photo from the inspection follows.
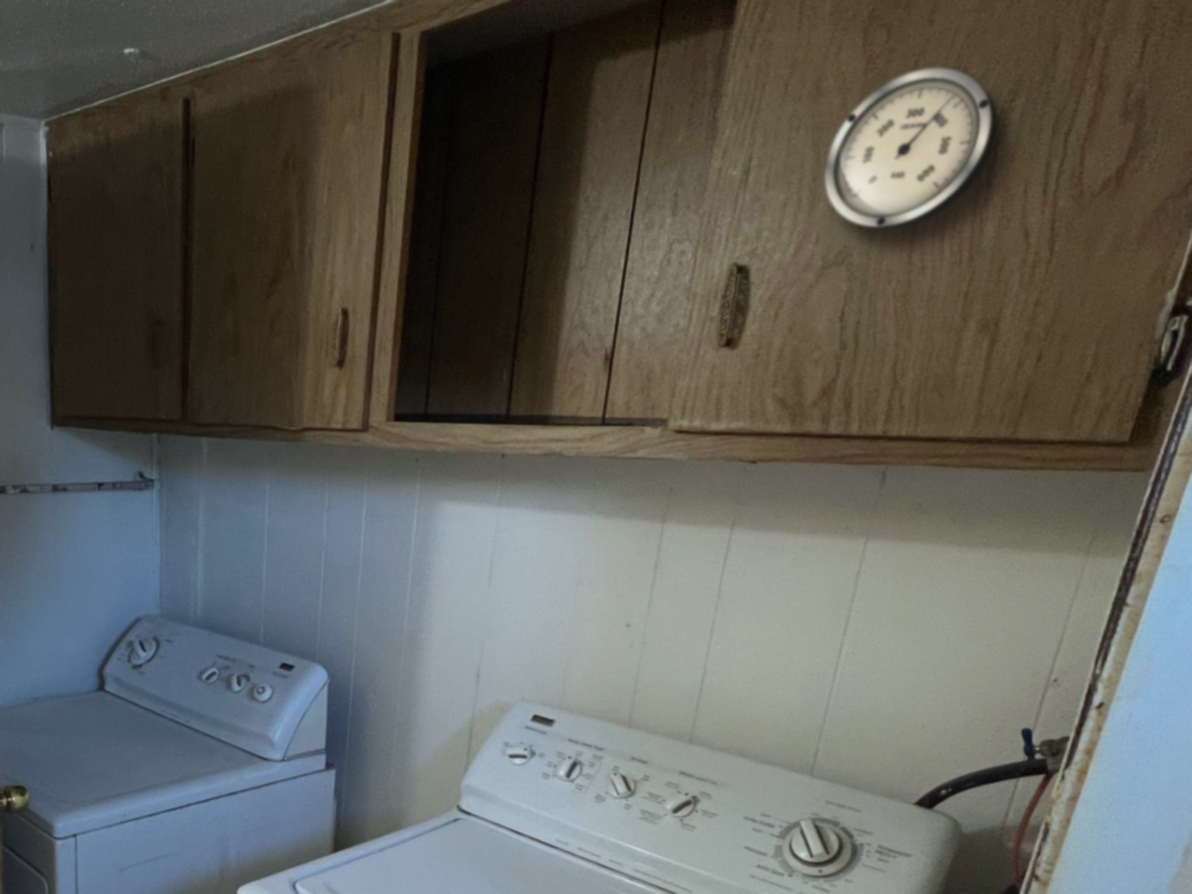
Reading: 380 (bar)
